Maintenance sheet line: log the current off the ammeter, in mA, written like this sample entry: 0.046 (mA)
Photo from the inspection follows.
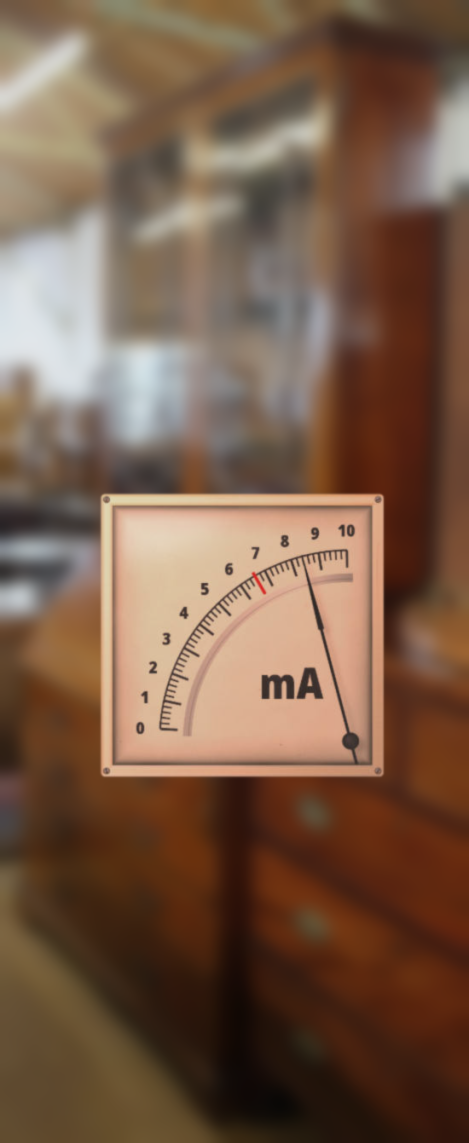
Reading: 8.4 (mA)
